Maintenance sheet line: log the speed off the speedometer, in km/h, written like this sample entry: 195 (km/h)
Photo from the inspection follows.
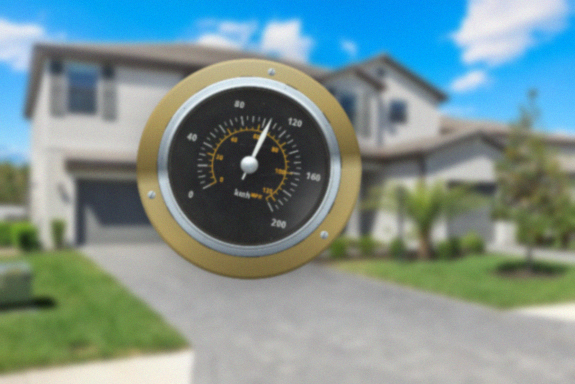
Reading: 105 (km/h)
